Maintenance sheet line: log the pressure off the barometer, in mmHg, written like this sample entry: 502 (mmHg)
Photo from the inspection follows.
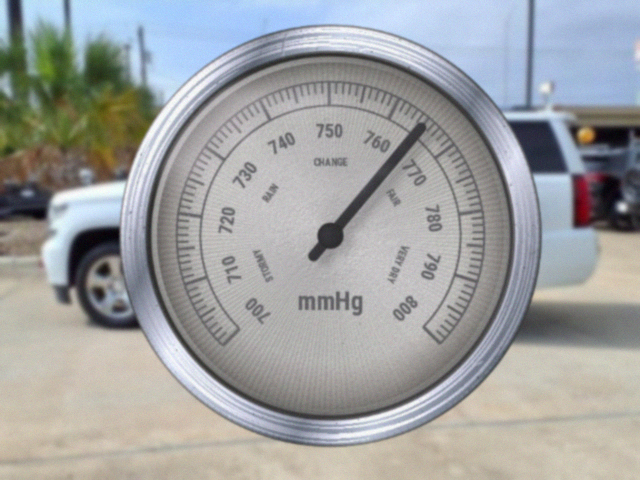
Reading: 765 (mmHg)
